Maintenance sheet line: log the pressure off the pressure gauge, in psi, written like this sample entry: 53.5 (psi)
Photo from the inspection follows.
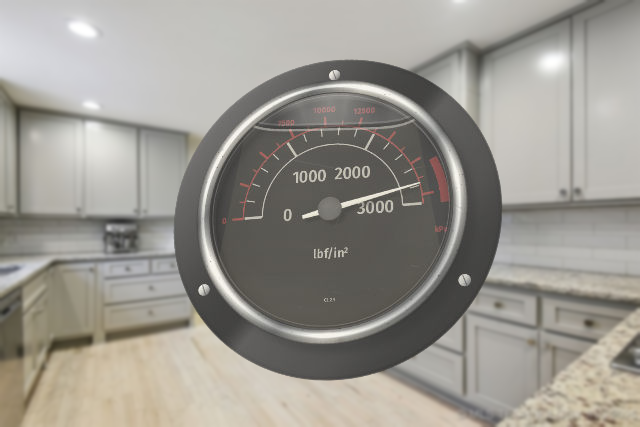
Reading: 2800 (psi)
